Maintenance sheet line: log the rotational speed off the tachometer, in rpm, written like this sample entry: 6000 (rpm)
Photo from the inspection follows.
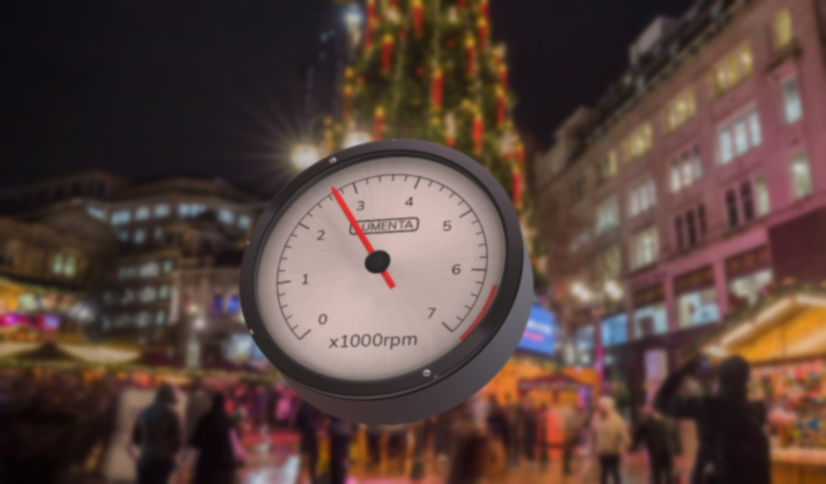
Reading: 2700 (rpm)
